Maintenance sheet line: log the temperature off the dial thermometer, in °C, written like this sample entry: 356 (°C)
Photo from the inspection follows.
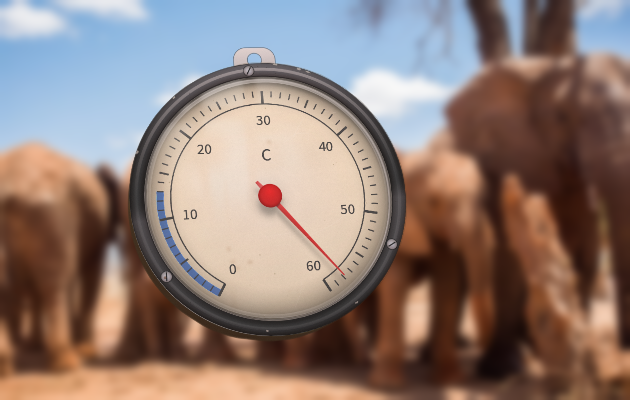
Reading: 58 (°C)
